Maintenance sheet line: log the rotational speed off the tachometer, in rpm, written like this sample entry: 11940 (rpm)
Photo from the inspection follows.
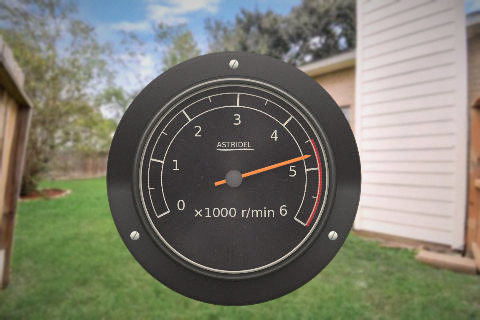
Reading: 4750 (rpm)
